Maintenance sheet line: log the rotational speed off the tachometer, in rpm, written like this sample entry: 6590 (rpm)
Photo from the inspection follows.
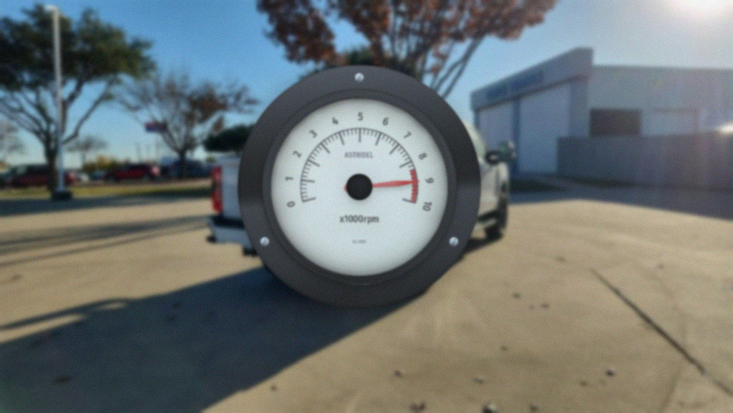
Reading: 9000 (rpm)
